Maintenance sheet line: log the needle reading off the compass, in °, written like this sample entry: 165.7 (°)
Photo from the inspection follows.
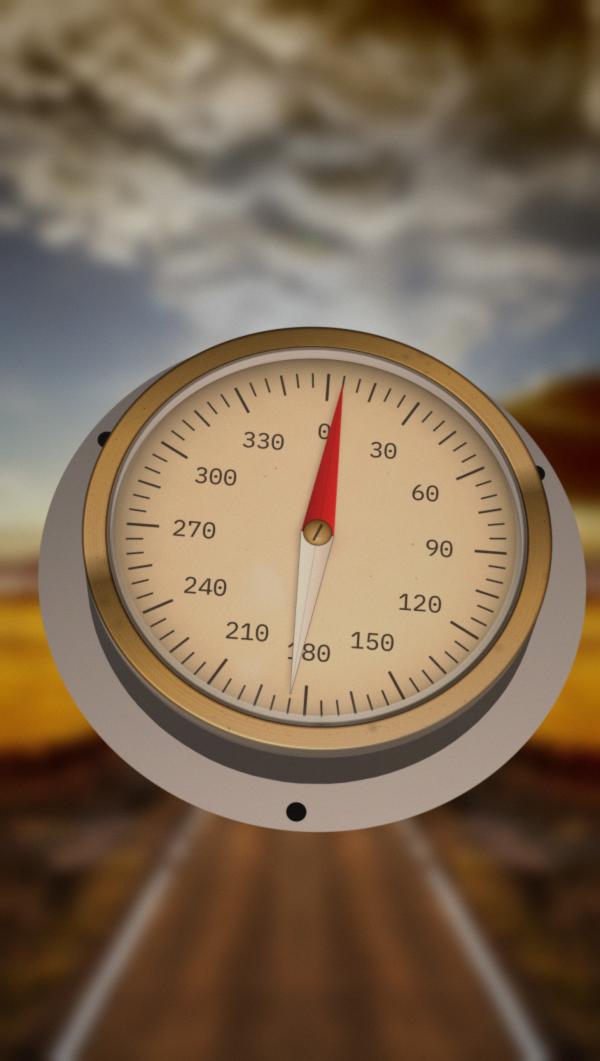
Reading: 5 (°)
